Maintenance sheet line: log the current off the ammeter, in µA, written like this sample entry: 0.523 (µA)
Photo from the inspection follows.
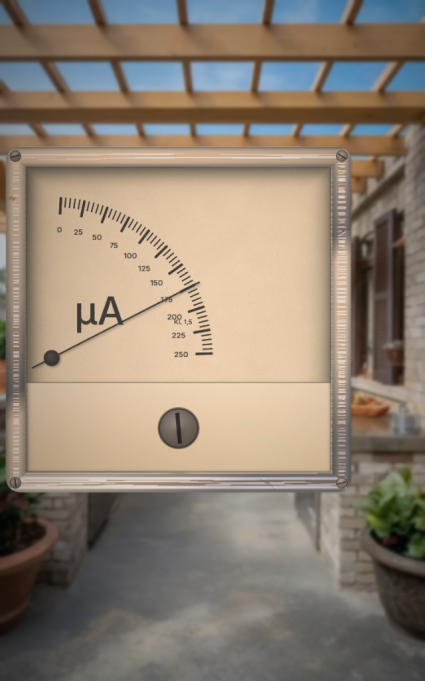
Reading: 175 (µA)
